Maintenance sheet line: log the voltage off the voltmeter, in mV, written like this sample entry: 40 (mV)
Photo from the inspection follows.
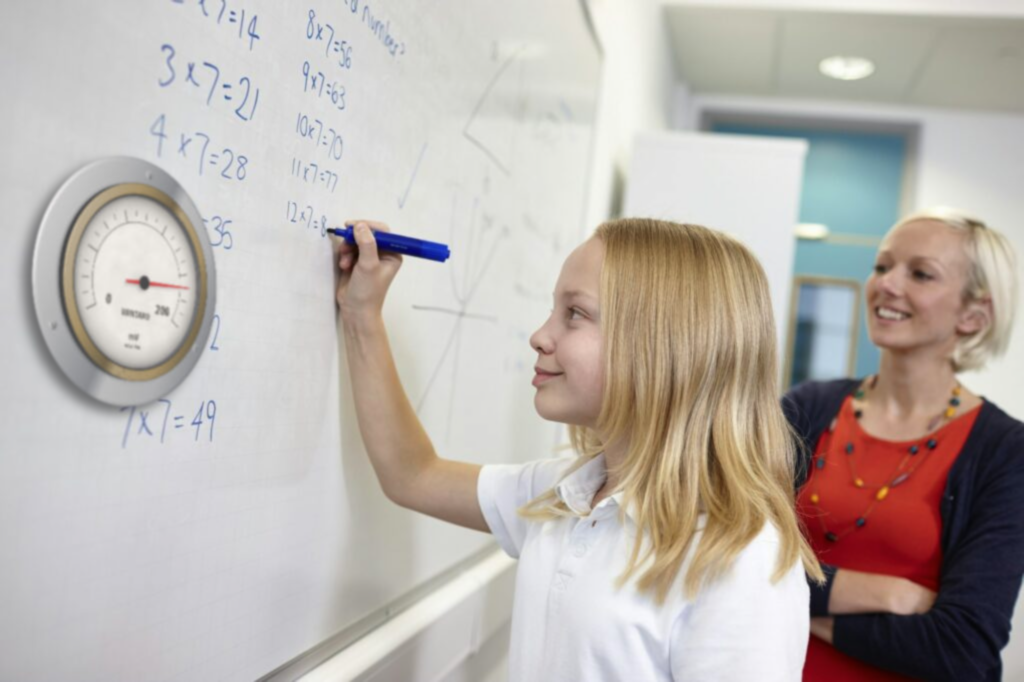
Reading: 170 (mV)
